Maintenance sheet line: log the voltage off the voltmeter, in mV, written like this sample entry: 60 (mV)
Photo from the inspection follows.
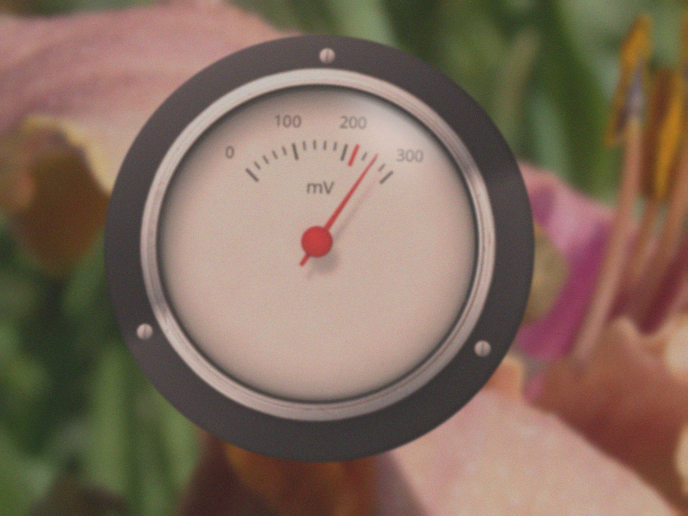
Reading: 260 (mV)
